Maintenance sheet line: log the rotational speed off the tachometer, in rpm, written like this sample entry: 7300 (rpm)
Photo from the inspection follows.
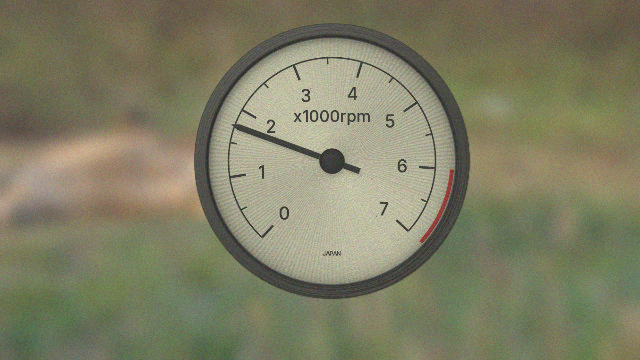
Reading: 1750 (rpm)
